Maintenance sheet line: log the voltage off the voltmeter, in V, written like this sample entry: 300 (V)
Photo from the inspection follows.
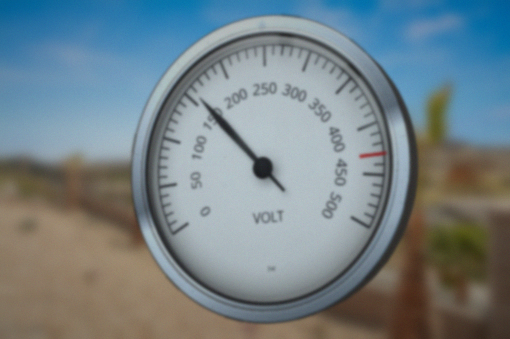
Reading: 160 (V)
